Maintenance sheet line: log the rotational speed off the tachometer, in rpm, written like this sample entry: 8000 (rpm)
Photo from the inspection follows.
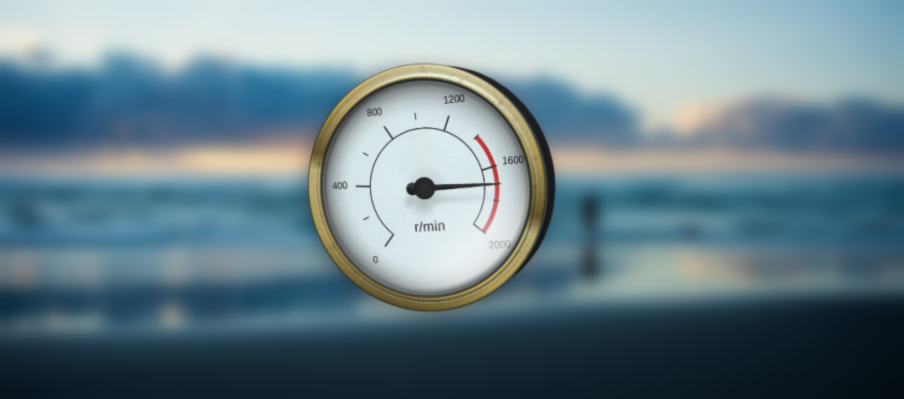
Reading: 1700 (rpm)
